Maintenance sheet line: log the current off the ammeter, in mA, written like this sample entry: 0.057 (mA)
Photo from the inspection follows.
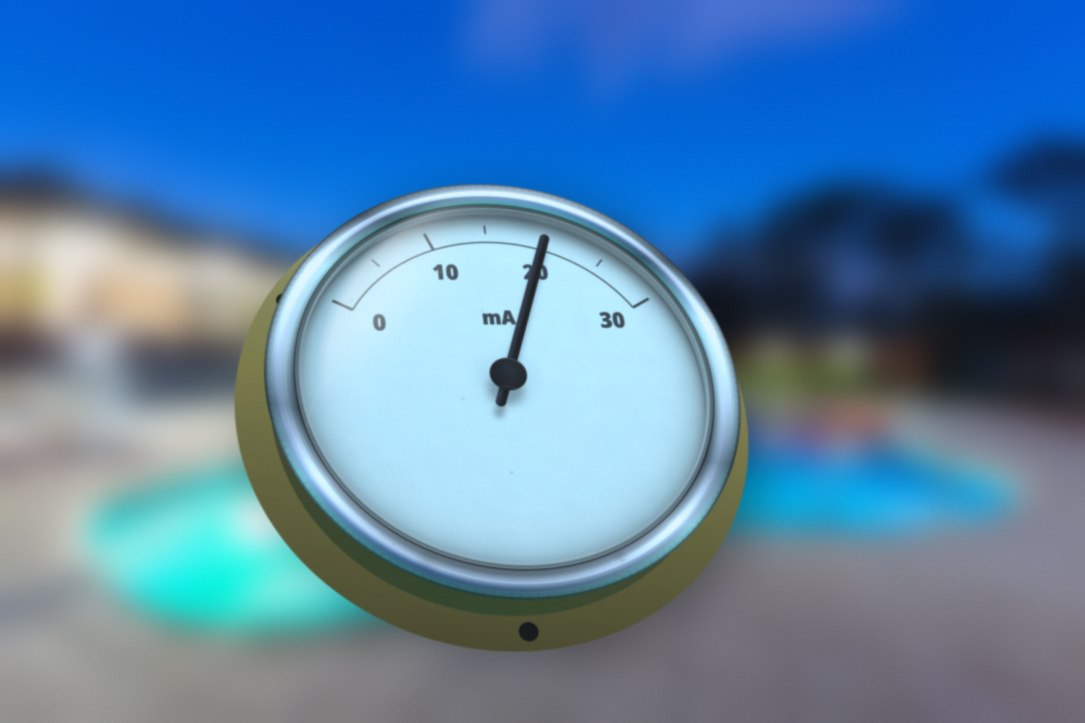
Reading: 20 (mA)
